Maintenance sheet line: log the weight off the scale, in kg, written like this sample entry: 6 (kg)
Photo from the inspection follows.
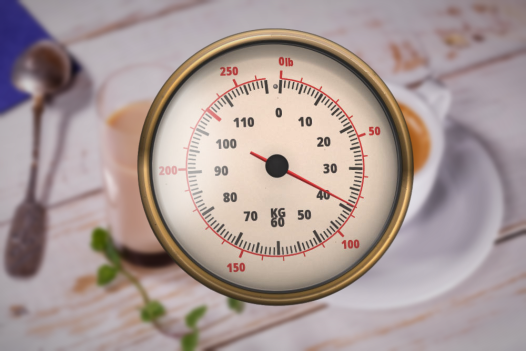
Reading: 39 (kg)
